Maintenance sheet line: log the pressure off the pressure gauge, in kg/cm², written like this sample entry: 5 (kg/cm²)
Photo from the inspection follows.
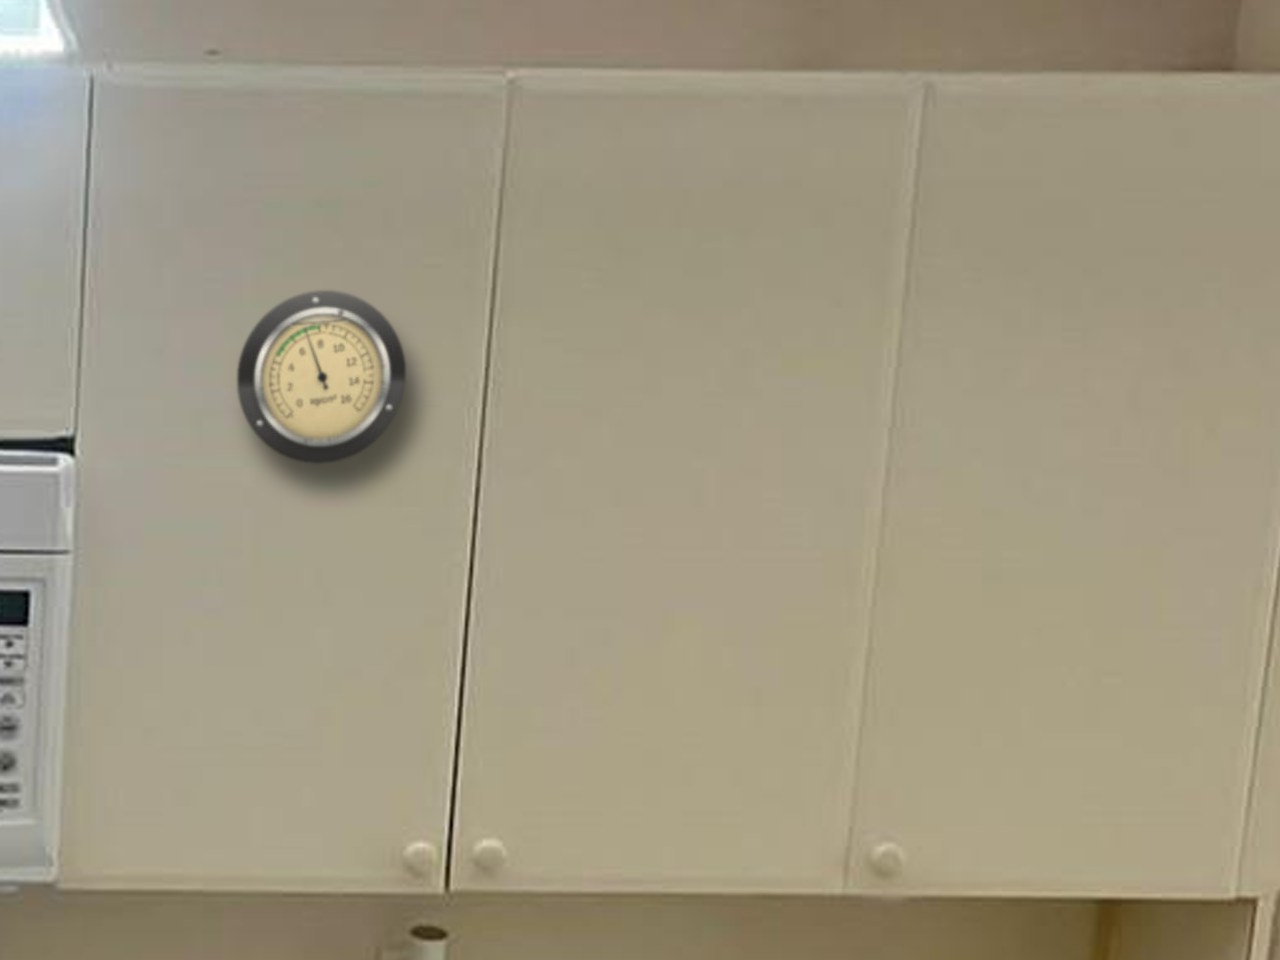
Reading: 7 (kg/cm²)
